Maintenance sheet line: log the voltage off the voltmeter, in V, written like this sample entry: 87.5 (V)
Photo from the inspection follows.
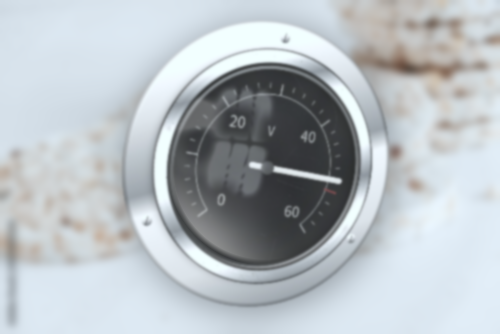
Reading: 50 (V)
